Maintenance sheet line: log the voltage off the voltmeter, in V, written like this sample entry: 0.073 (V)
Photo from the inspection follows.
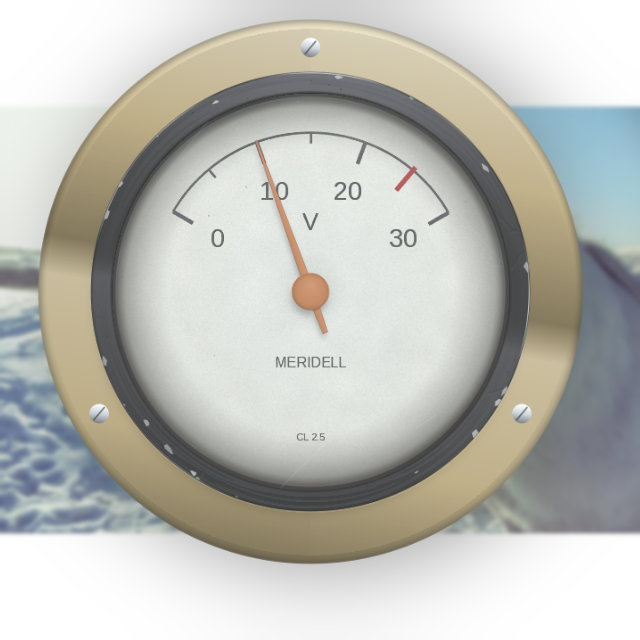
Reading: 10 (V)
